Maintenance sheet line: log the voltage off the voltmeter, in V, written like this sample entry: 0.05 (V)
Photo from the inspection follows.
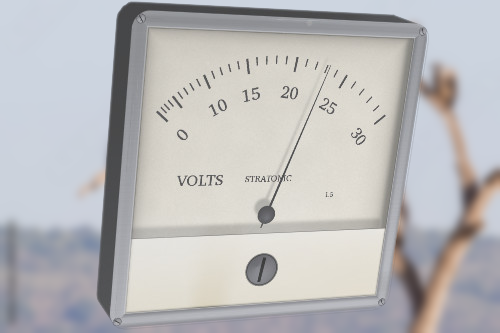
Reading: 23 (V)
